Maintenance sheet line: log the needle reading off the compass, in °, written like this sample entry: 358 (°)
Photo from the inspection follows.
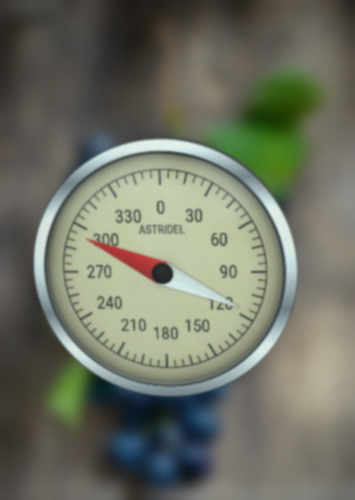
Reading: 295 (°)
